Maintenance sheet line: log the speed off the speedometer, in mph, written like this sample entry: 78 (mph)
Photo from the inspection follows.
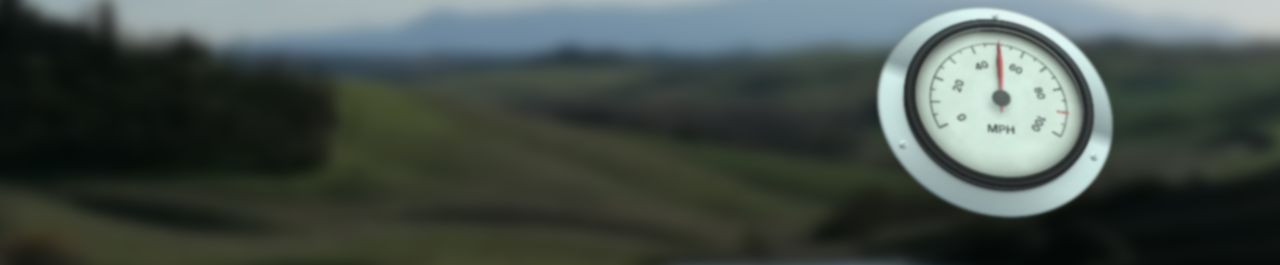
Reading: 50 (mph)
